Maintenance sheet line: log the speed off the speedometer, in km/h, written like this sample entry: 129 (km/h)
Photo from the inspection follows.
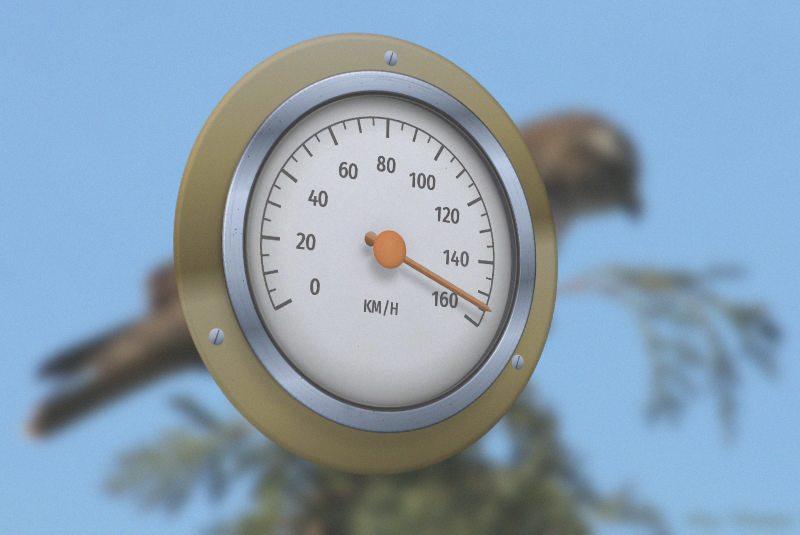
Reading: 155 (km/h)
